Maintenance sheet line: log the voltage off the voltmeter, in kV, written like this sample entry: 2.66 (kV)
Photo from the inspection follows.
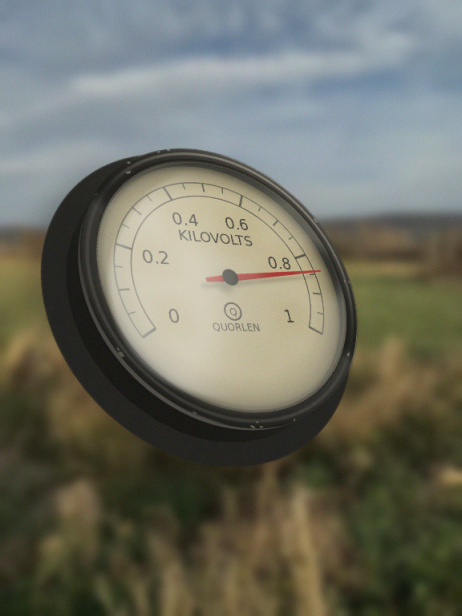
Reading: 0.85 (kV)
